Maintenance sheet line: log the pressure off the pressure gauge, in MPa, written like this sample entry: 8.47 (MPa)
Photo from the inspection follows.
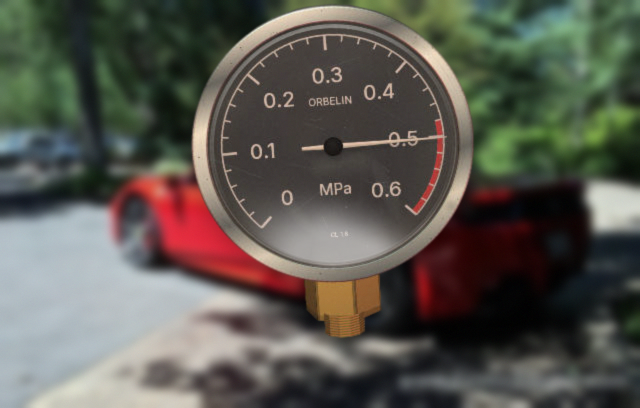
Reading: 0.5 (MPa)
